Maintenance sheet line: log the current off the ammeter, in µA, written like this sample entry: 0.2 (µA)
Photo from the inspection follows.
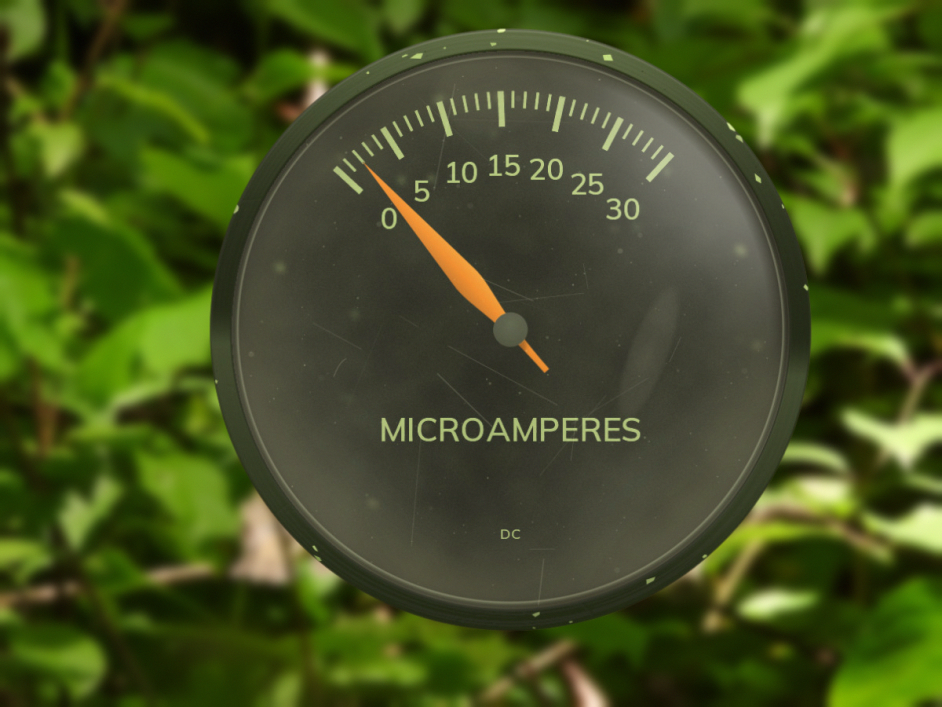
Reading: 2 (µA)
